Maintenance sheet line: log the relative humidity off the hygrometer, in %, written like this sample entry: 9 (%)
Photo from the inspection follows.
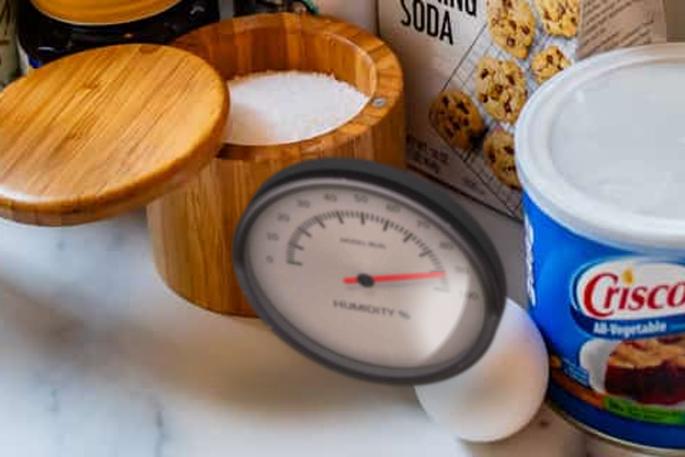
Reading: 90 (%)
